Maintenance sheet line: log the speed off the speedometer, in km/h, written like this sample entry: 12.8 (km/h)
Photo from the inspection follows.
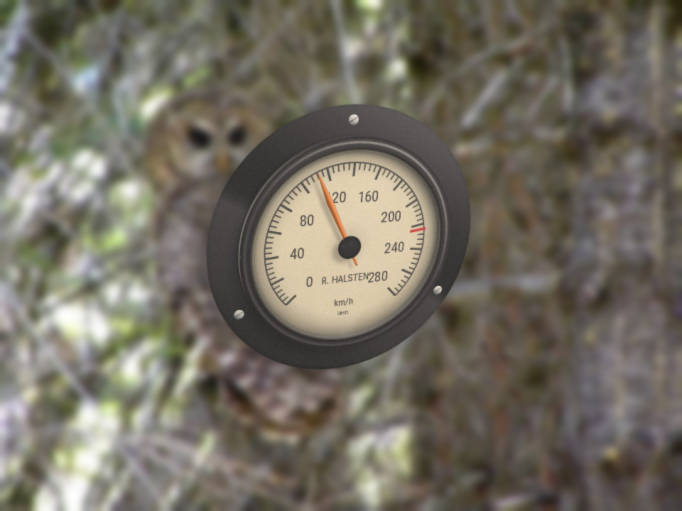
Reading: 112 (km/h)
